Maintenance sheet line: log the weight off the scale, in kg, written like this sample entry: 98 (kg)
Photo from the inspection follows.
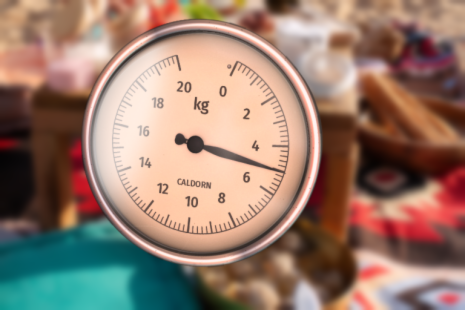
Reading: 5 (kg)
